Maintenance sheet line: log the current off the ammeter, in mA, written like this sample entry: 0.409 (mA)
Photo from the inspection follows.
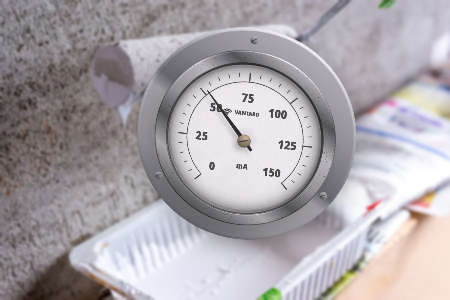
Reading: 52.5 (mA)
